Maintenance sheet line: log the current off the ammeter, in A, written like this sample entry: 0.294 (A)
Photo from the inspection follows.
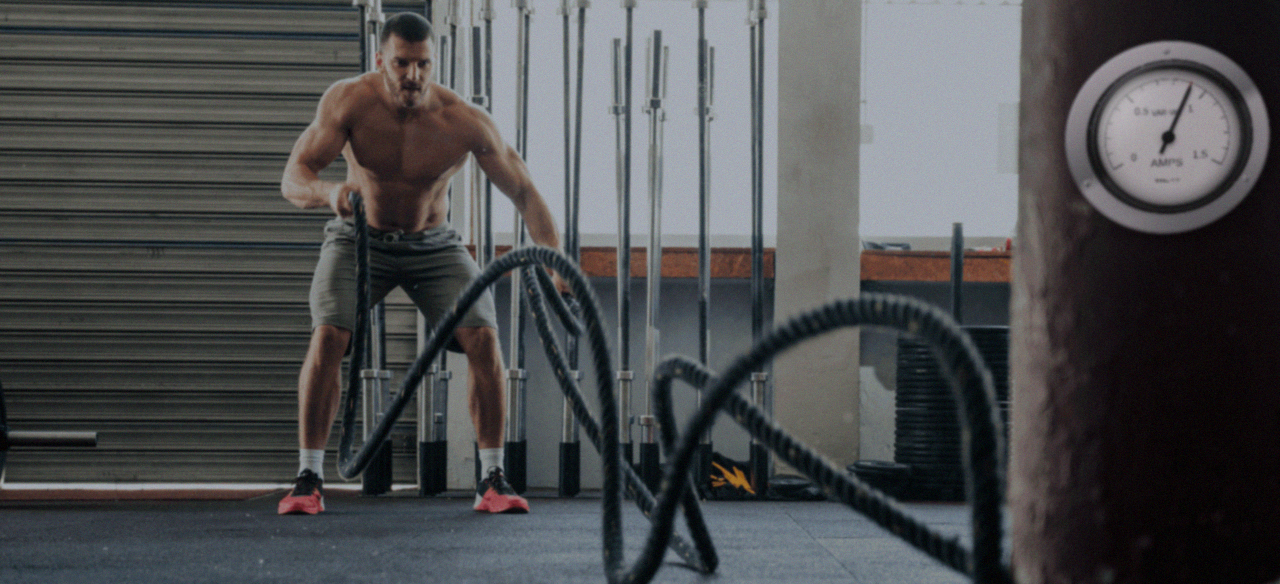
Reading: 0.9 (A)
